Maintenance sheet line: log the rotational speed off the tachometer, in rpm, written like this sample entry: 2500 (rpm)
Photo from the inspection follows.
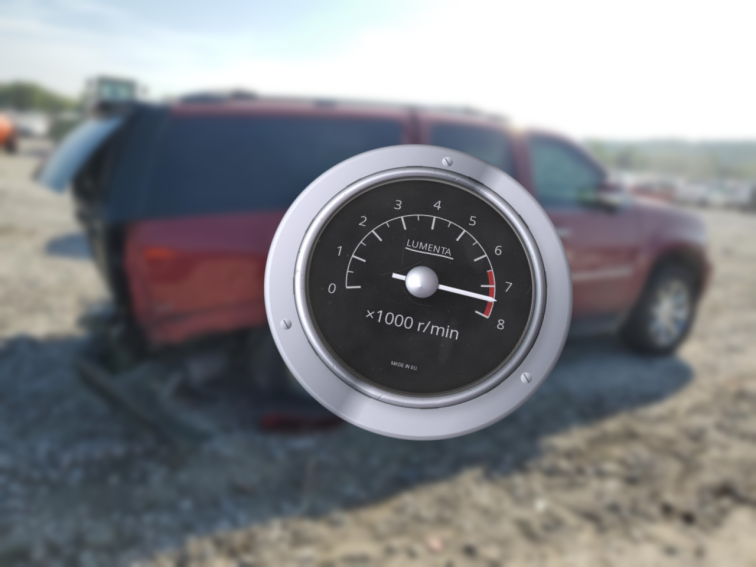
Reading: 7500 (rpm)
